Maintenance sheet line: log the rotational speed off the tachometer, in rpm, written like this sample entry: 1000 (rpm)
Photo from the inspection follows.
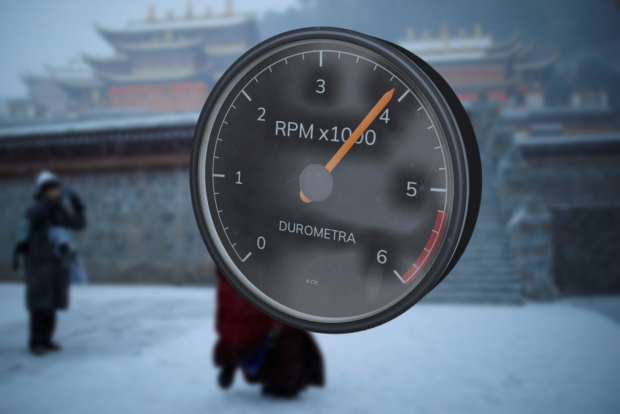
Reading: 3900 (rpm)
